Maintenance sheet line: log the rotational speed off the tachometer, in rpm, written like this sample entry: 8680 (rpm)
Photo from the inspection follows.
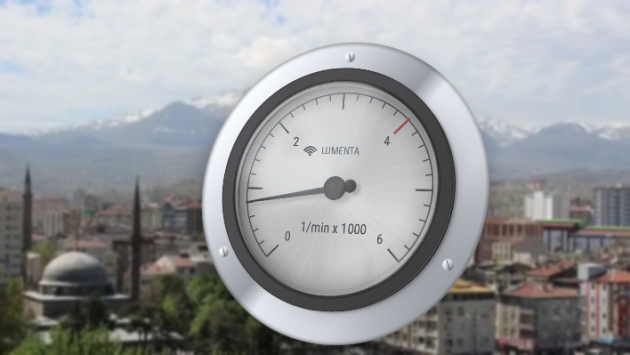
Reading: 800 (rpm)
